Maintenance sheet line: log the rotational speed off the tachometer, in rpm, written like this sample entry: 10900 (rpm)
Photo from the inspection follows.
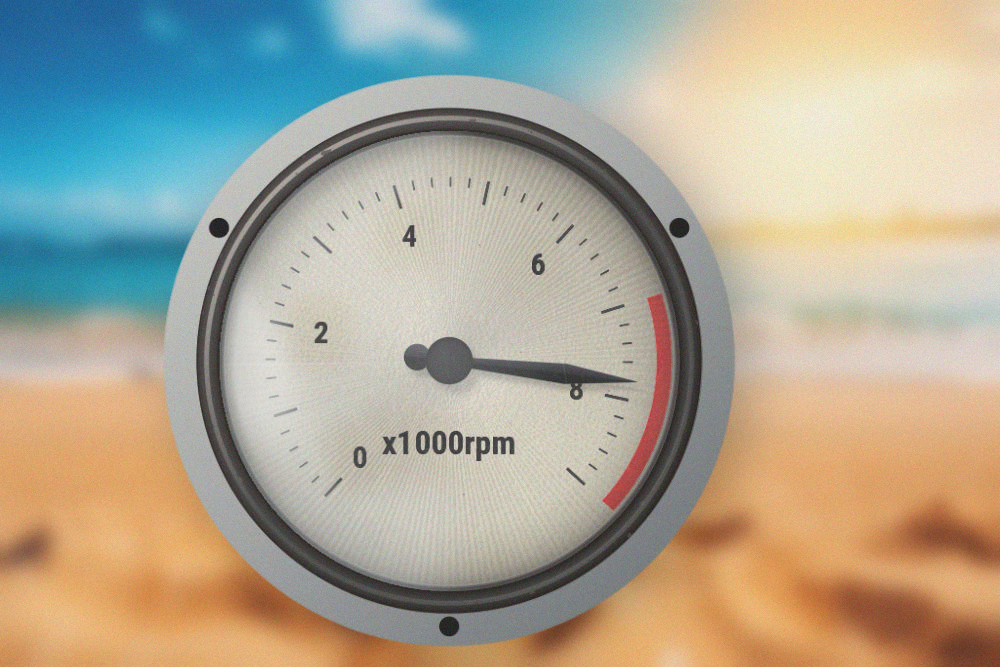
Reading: 7800 (rpm)
